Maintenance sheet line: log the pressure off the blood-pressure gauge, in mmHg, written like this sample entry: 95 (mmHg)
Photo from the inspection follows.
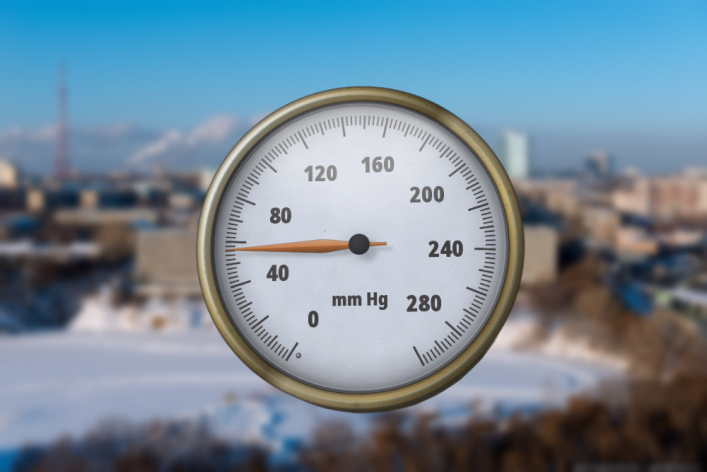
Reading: 56 (mmHg)
